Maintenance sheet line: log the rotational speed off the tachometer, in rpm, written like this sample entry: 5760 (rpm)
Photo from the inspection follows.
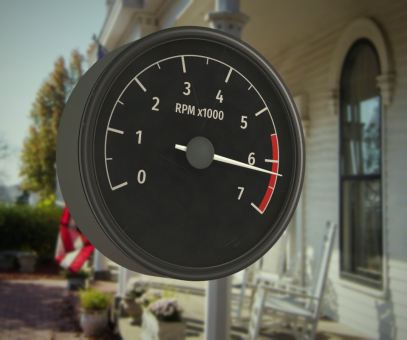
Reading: 6250 (rpm)
